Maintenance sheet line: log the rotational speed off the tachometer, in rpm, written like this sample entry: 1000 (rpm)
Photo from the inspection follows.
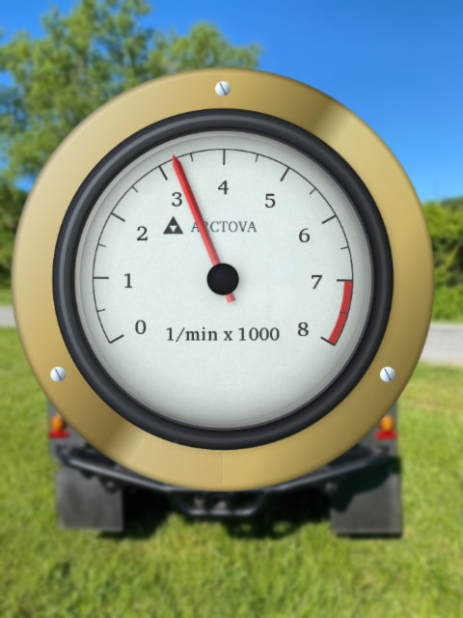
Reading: 3250 (rpm)
